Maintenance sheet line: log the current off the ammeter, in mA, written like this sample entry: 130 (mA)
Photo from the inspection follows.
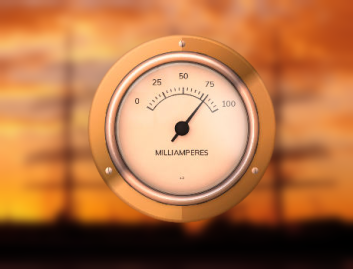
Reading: 80 (mA)
